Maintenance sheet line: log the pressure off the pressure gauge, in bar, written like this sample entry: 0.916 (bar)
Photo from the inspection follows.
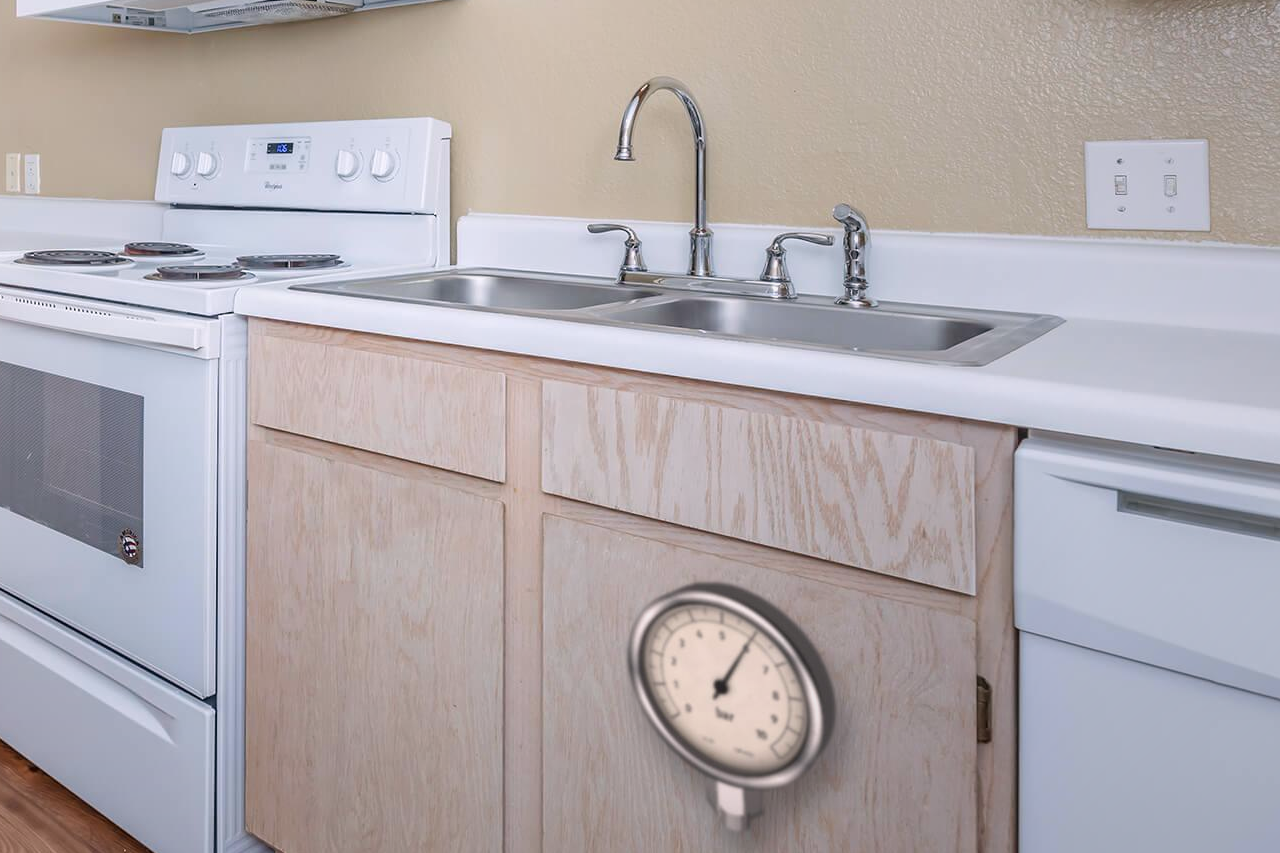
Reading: 6 (bar)
